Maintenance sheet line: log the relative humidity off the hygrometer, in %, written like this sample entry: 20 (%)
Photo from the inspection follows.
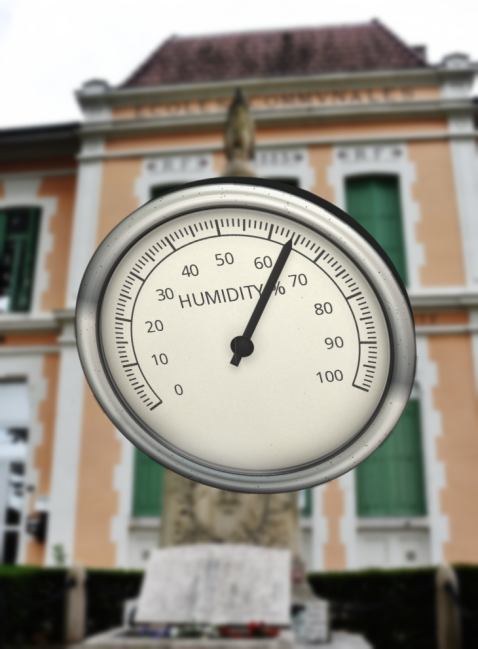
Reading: 64 (%)
